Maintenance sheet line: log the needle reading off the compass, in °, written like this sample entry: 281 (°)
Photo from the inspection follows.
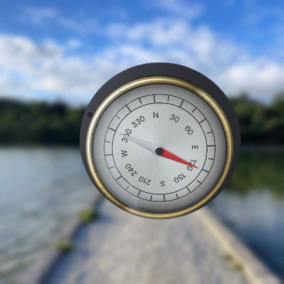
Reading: 120 (°)
